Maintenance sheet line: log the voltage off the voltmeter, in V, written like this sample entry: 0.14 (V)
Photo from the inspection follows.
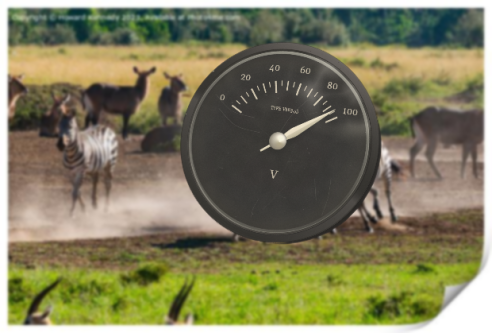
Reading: 95 (V)
